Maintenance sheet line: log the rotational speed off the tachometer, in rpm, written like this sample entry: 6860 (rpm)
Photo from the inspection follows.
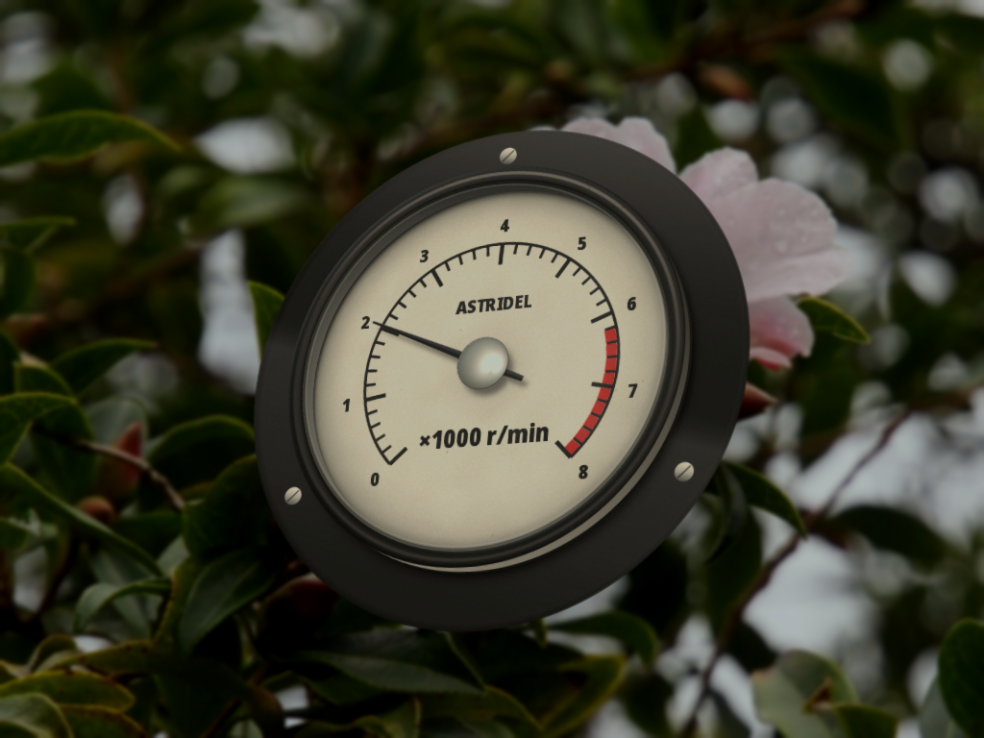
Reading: 2000 (rpm)
